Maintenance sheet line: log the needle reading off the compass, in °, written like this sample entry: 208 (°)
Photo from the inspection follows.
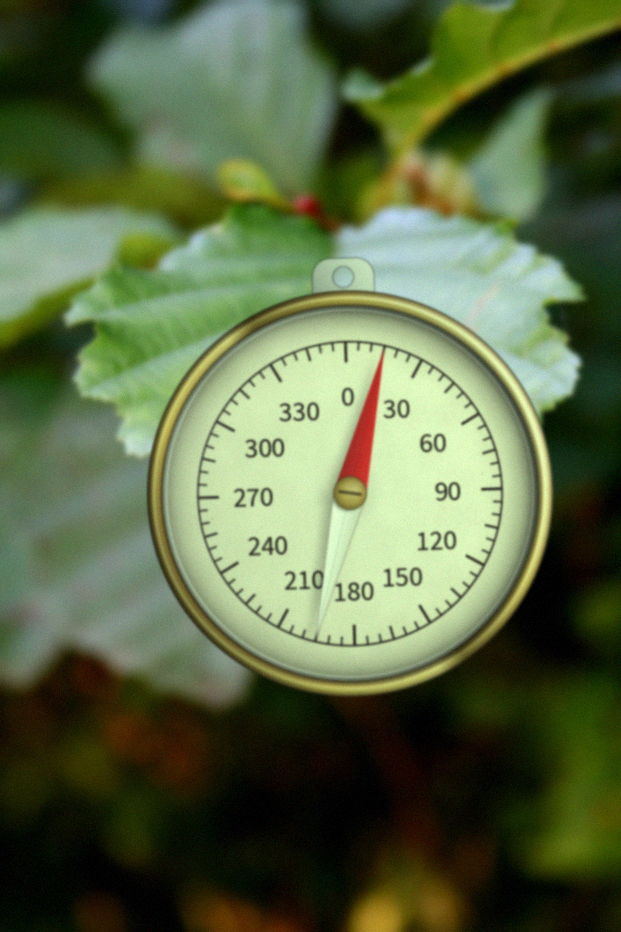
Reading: 15 (°)
